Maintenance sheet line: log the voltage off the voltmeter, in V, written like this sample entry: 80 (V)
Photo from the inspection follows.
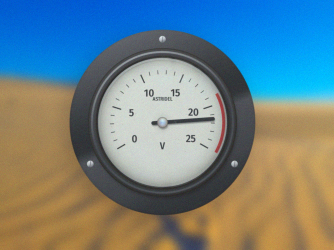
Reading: 21.5 (V)
